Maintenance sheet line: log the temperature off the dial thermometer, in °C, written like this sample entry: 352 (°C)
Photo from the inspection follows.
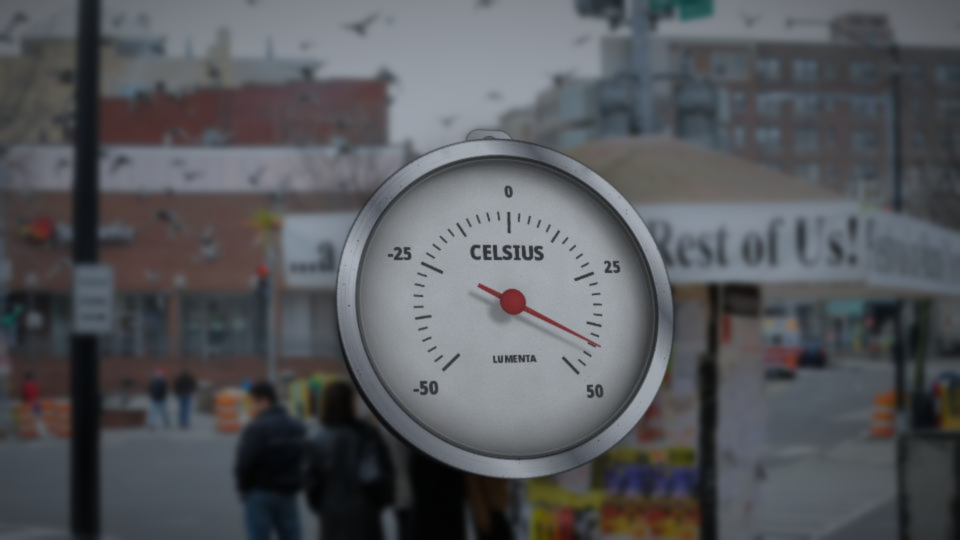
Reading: 42.5 (°C)
